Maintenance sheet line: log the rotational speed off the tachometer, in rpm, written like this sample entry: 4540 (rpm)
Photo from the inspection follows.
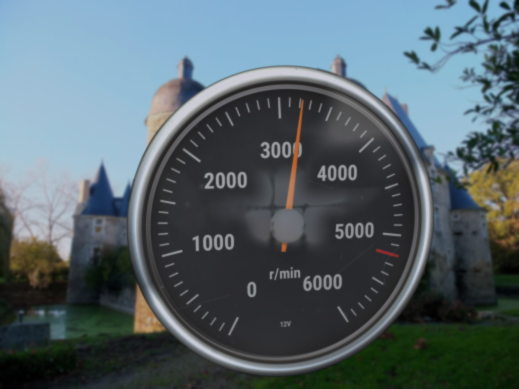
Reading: 3200 (rpm)
